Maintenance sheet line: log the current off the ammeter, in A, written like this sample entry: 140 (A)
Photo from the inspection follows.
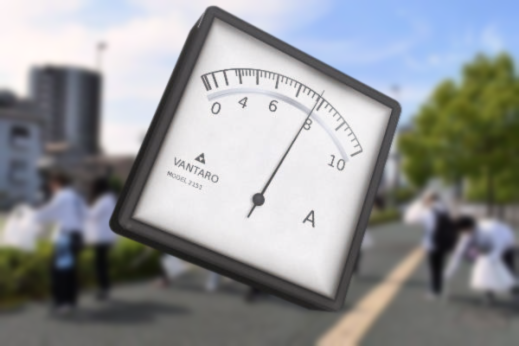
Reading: 7.8 (A)
